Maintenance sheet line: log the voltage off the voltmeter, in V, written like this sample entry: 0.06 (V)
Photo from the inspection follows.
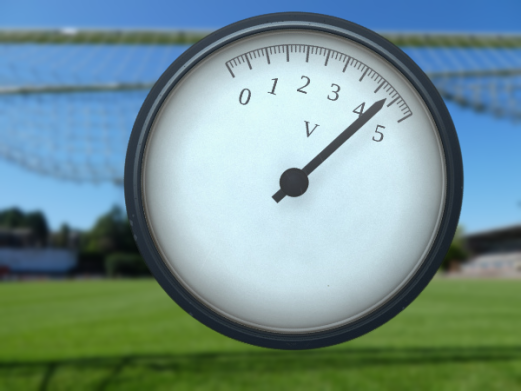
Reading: 4.3 (V)
